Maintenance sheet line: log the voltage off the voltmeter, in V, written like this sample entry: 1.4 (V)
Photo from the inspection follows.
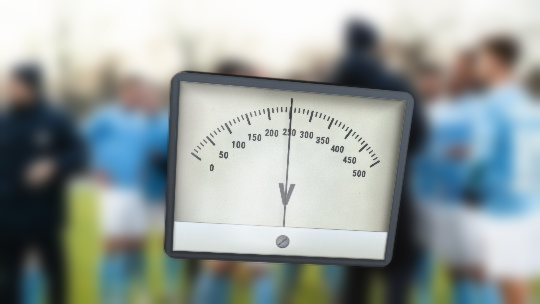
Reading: 250 (V)
